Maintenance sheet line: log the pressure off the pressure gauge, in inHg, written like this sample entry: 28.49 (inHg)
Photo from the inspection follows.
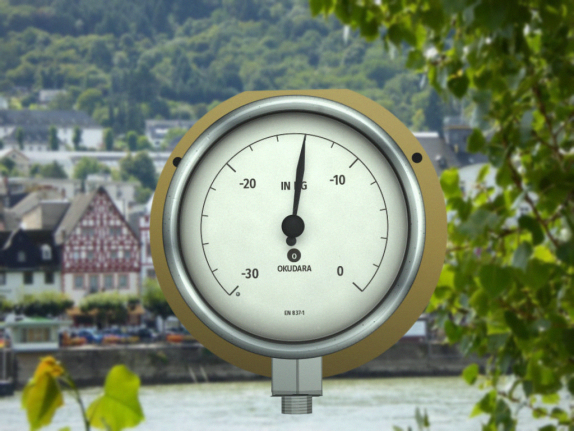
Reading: -14 (inHg)
